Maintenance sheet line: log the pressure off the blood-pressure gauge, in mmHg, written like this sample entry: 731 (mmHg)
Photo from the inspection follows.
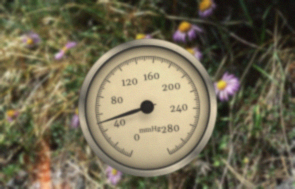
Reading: 50 (mmHg)
